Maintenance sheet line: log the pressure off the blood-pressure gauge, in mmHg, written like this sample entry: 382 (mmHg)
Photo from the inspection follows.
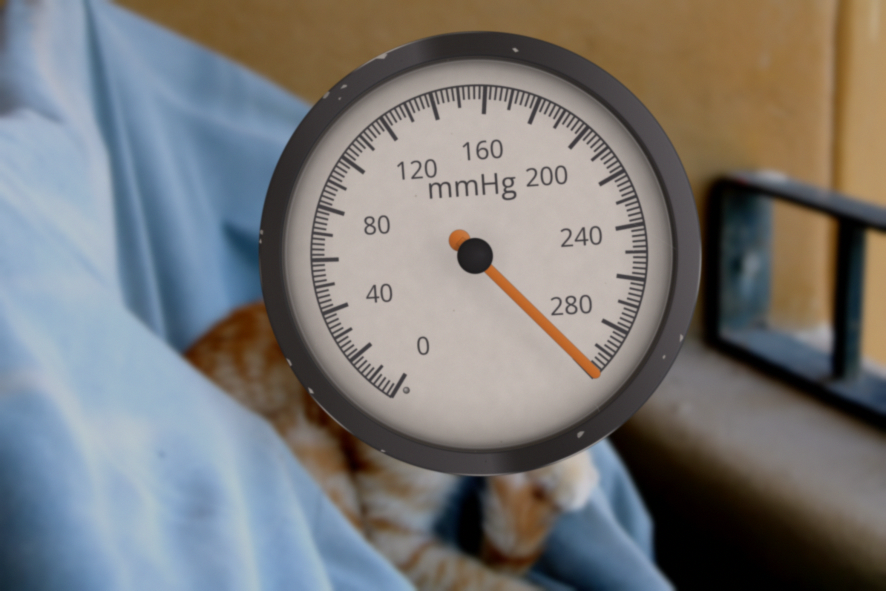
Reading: 298 (mmHg)
